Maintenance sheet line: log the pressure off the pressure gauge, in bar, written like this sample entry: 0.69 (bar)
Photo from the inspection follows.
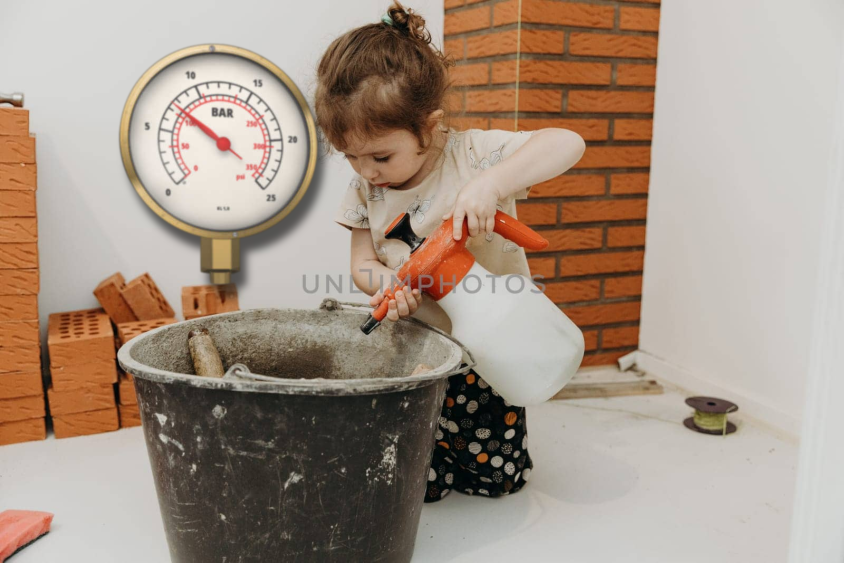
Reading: 7.5 (bar)
